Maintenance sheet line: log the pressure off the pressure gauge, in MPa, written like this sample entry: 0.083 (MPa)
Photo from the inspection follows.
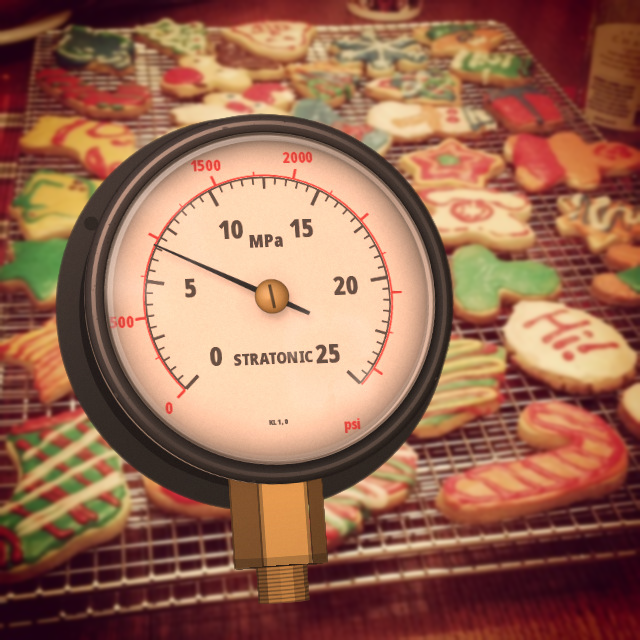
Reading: 6.5 (MPa)
